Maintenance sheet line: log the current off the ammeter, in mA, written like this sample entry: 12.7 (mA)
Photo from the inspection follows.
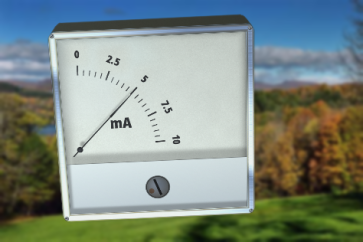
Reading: 5 (mA)
